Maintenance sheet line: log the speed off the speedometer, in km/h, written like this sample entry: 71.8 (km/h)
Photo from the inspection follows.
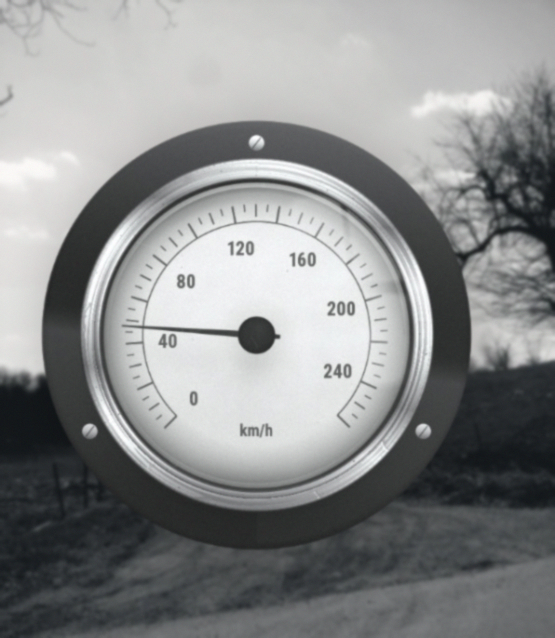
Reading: 47.5 (km/h)
